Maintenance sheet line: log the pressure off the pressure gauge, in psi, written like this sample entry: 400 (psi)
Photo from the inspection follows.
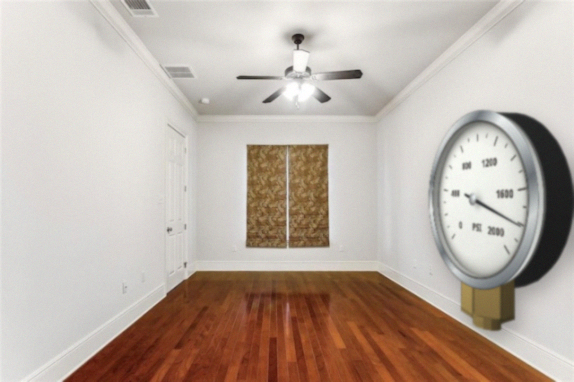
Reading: 1800 (psi)
